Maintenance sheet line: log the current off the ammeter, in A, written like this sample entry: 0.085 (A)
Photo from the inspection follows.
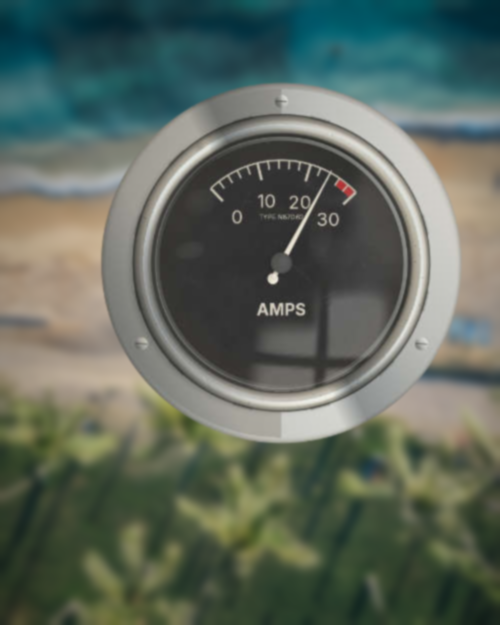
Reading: 24 (A)
